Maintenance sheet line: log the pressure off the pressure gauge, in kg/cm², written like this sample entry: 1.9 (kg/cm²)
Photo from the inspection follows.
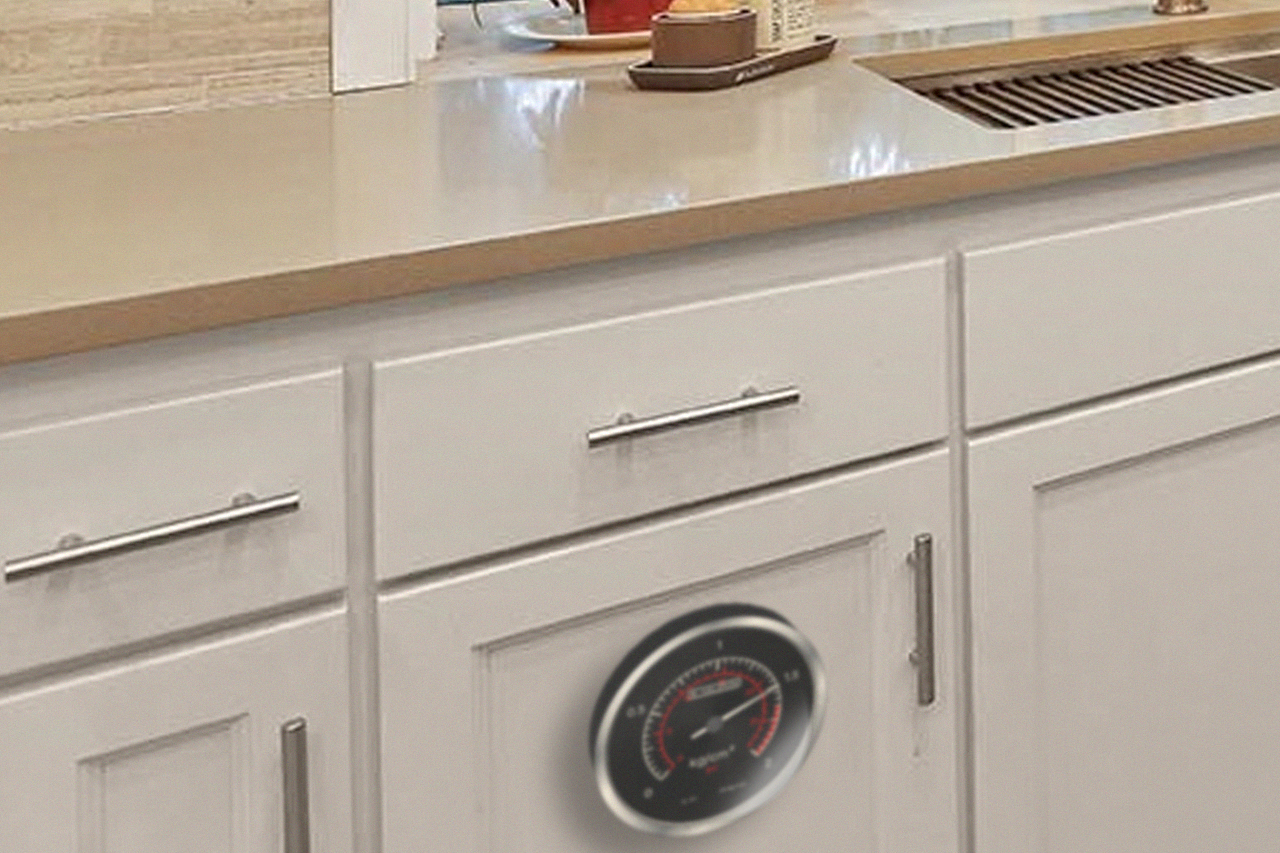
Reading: 1.5 (kg/cm²)
